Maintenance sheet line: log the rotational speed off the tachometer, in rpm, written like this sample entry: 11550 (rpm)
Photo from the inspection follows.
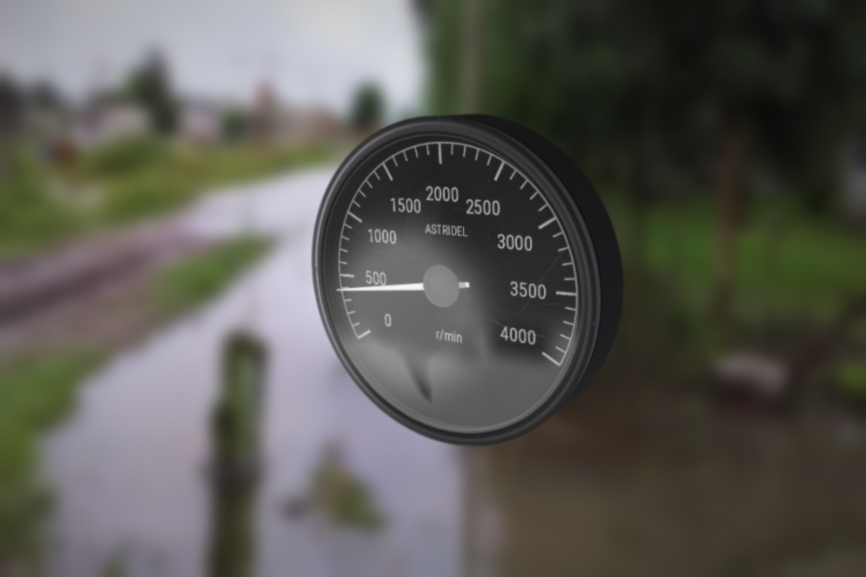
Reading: 400 (rpm)
